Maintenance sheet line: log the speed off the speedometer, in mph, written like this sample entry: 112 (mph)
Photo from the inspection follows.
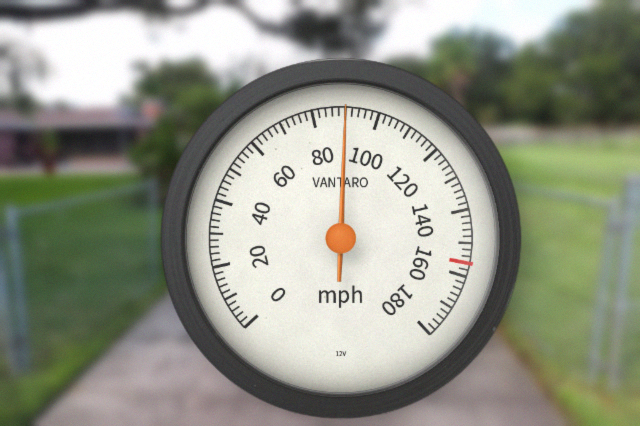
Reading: 90 (mph)
